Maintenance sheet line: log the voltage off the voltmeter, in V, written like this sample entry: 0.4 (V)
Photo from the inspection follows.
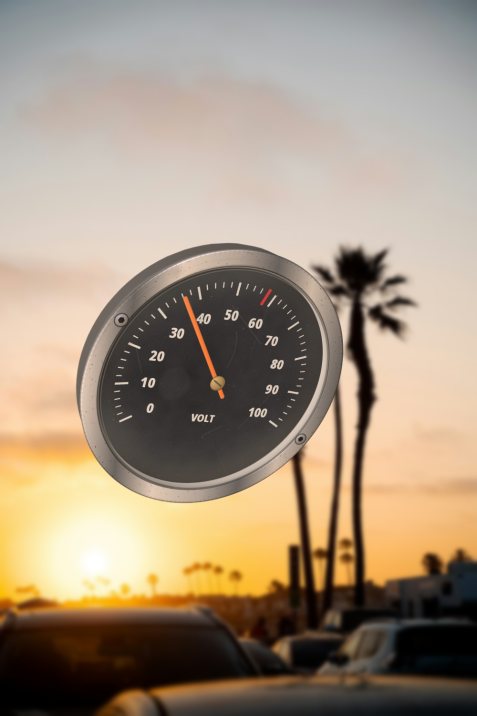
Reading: 36 (V)
